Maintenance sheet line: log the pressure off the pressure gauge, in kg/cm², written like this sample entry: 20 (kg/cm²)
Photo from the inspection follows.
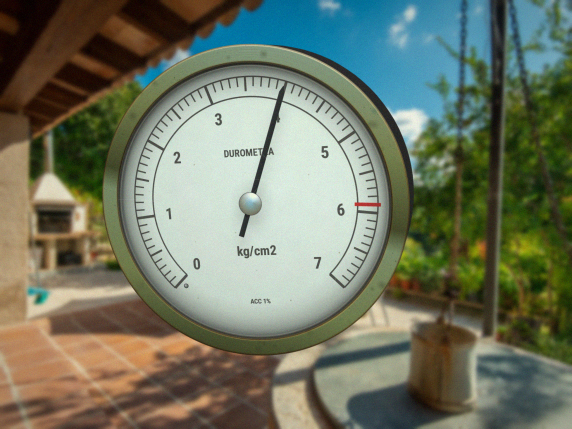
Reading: 4 (kg/cm²)
